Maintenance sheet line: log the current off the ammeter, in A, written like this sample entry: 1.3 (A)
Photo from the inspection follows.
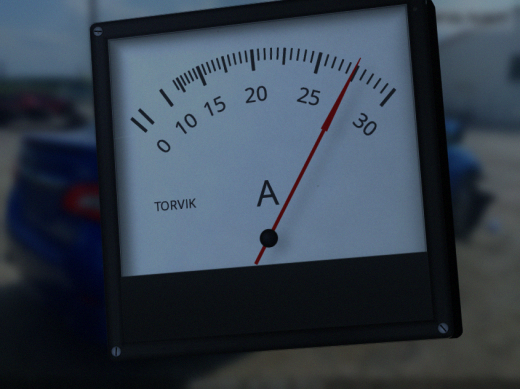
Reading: 27.5 (A)
